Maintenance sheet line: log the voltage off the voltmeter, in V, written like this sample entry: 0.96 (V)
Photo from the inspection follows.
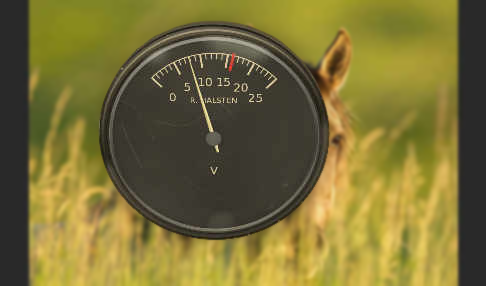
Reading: 8 (V)
